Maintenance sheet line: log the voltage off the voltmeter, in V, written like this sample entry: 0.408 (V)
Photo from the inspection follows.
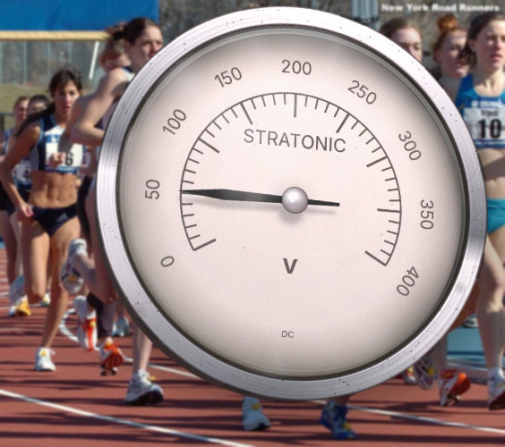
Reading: 50 (V)
